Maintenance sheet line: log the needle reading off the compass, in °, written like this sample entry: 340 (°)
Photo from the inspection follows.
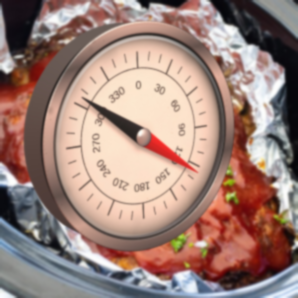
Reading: 125 (°)
